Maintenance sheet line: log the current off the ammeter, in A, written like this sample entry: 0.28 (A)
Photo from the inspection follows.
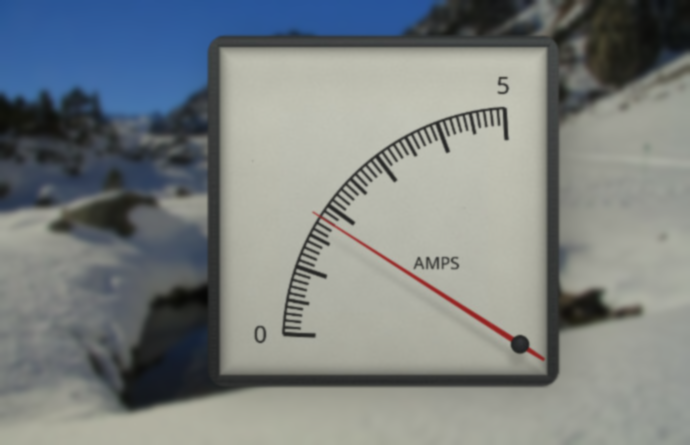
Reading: 1.8 (A)
